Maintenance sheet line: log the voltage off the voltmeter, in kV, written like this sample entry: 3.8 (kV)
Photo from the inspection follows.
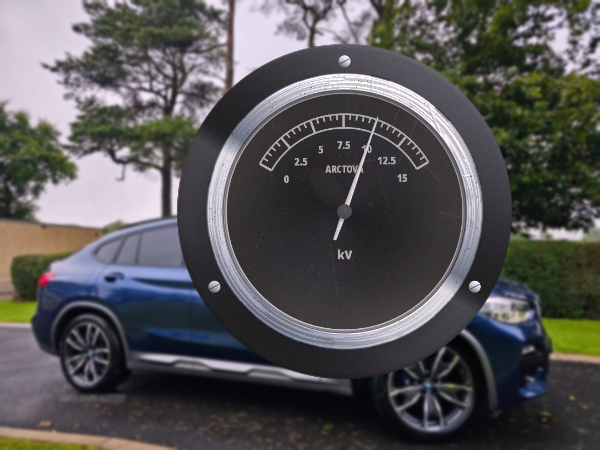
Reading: 10 (kV)
